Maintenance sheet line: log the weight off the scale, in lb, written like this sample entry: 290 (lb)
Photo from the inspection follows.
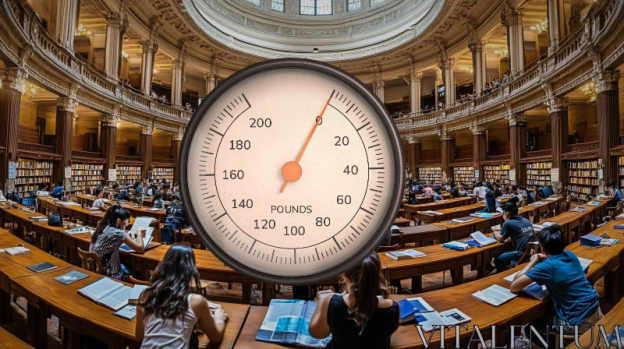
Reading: 0 (lb)
